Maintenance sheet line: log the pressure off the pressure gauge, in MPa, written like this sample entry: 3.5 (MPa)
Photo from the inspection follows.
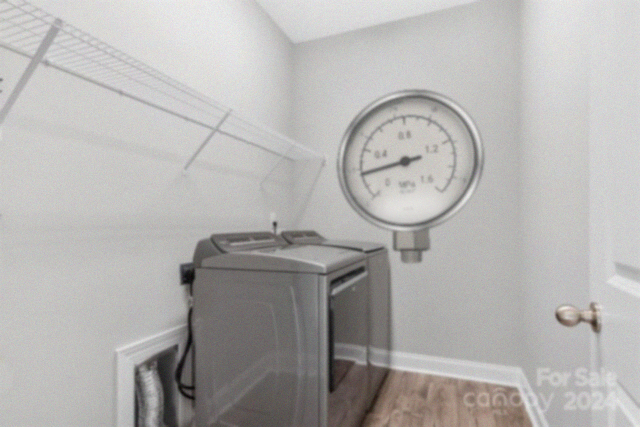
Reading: 0.2 (MPa)
